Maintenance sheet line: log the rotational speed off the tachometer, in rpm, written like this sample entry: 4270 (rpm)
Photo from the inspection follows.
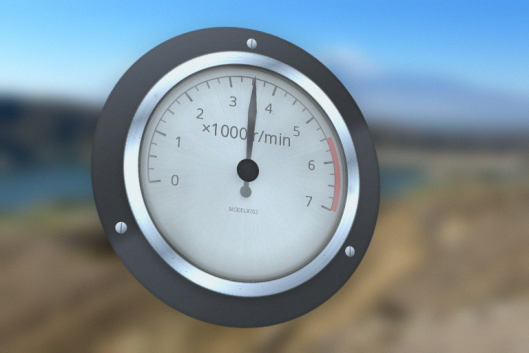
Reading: 3500 (rpm)
